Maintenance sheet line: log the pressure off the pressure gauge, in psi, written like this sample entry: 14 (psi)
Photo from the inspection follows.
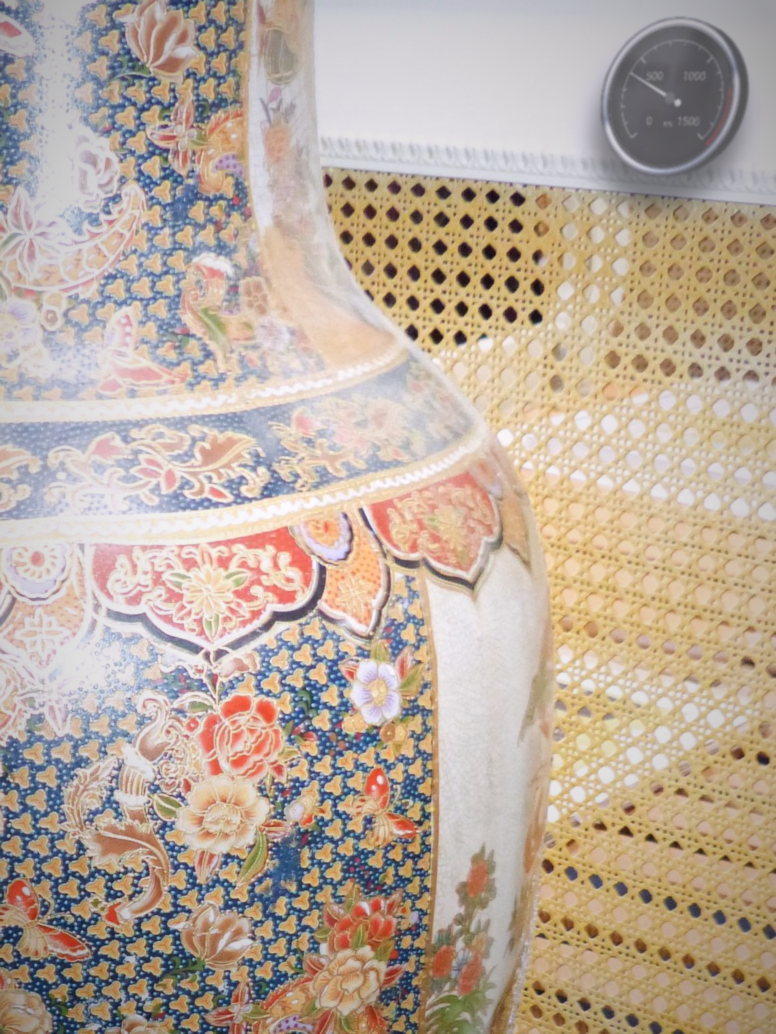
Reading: 400 (psi)
